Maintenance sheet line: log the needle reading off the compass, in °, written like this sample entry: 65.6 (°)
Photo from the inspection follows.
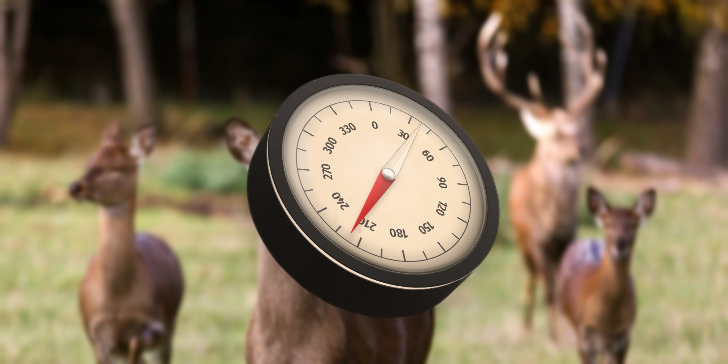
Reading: 217.5 (°)
